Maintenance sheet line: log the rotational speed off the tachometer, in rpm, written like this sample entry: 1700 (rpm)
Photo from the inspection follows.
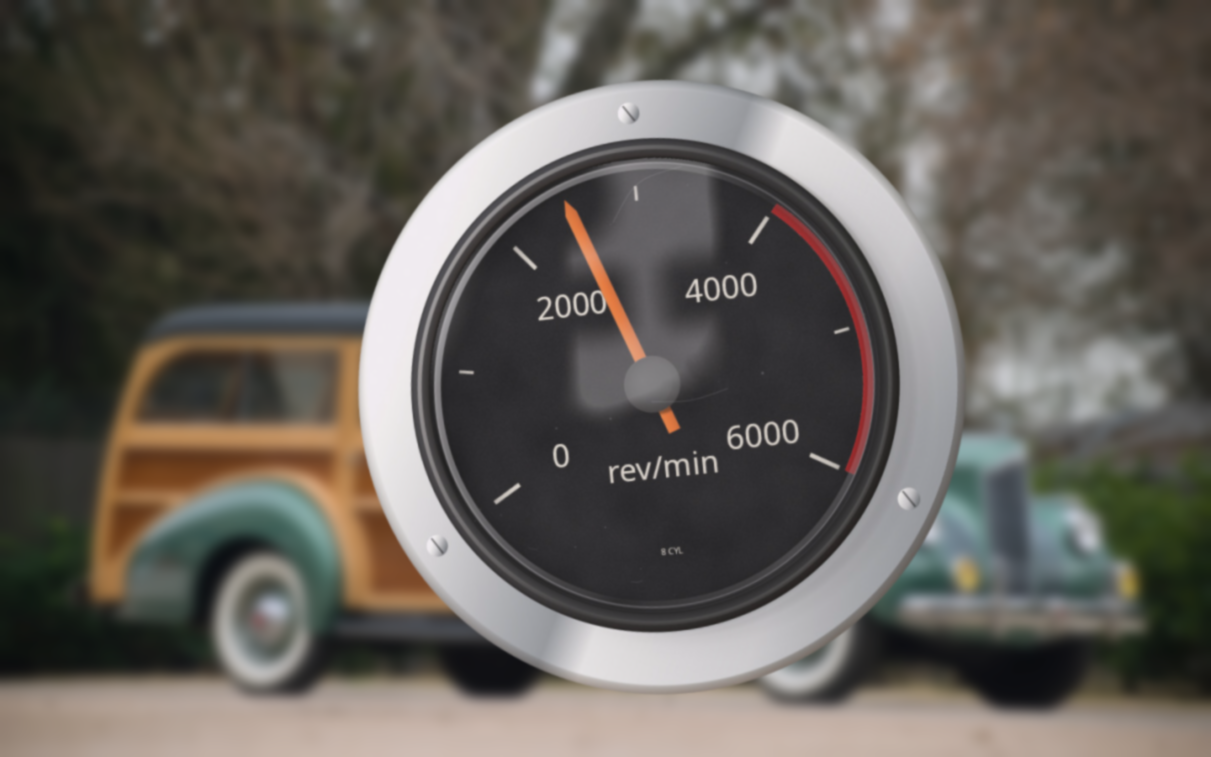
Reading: 2500 (rpm)
